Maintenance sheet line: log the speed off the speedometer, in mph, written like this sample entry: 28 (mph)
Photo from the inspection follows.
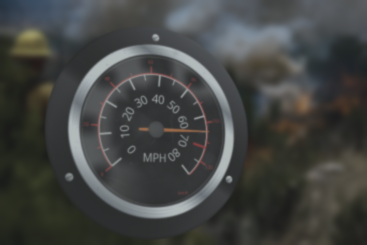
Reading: 65 (mph)
